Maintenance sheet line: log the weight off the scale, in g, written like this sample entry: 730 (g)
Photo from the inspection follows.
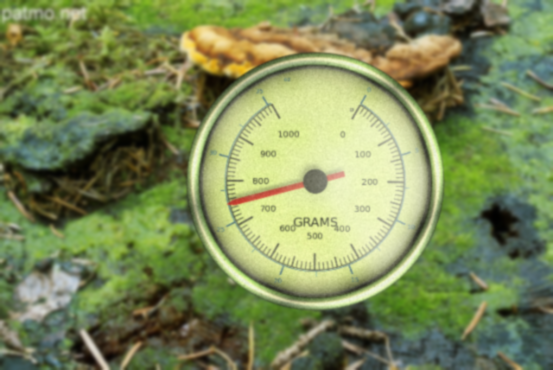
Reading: 750 (g)
